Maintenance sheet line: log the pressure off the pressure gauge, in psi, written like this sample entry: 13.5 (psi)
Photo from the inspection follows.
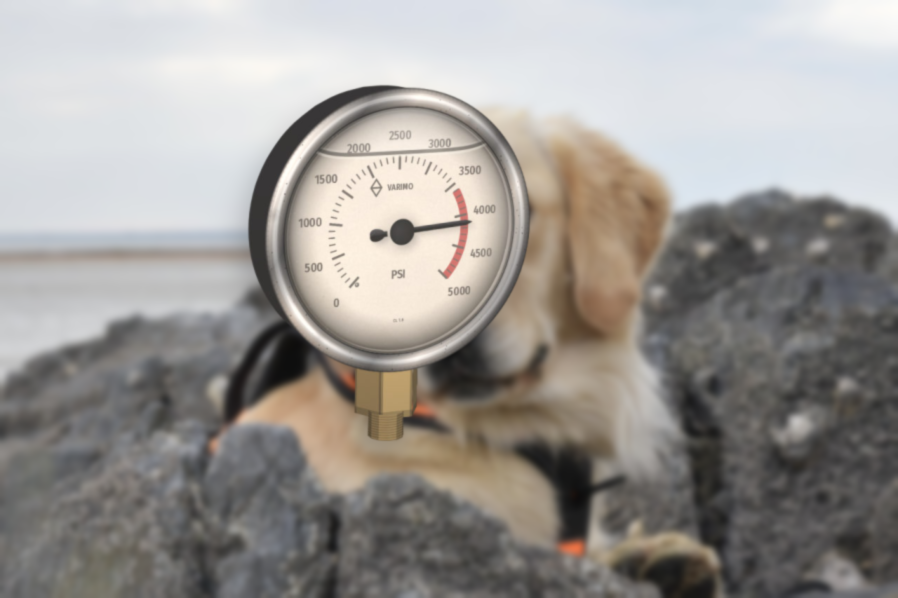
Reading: 4100 (psi)
